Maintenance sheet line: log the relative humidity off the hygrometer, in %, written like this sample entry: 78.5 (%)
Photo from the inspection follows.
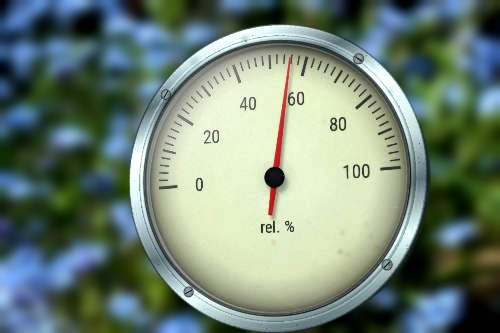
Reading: 56 (%)
